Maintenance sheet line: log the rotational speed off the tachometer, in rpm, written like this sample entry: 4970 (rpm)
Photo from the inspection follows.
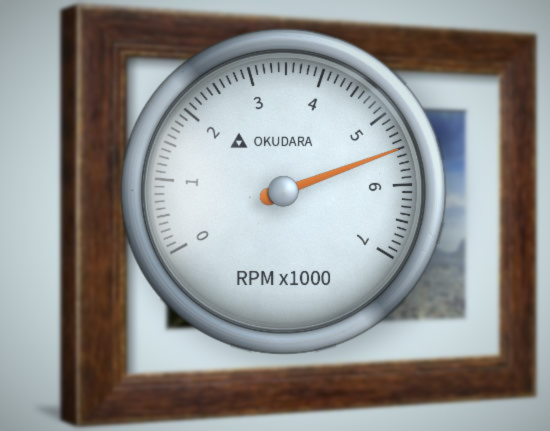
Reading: 5500 (rpm)
